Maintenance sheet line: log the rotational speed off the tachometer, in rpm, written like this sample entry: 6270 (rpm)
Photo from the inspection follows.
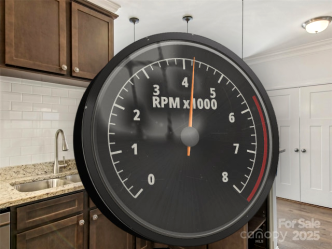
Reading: 4200 (rpm)
